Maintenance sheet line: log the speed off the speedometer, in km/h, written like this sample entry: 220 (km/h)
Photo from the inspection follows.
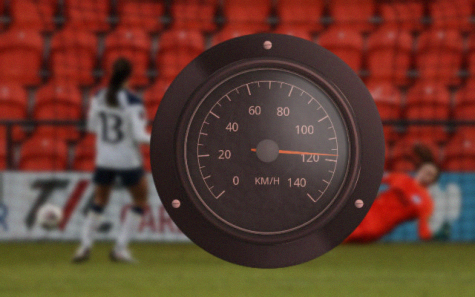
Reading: 117.5 (km/h)
